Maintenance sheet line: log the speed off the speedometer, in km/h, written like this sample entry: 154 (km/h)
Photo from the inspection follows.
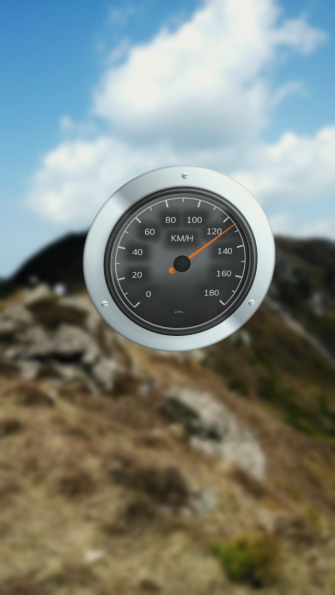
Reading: 125 (km/h)
